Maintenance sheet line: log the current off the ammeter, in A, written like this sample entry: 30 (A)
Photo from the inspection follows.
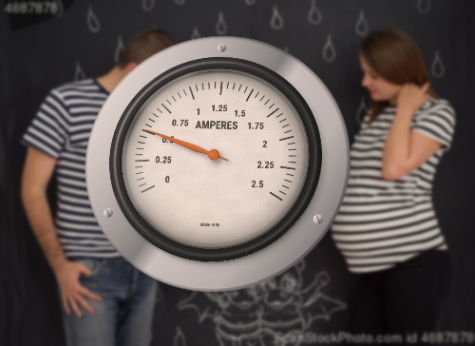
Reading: 0.5 (A)
